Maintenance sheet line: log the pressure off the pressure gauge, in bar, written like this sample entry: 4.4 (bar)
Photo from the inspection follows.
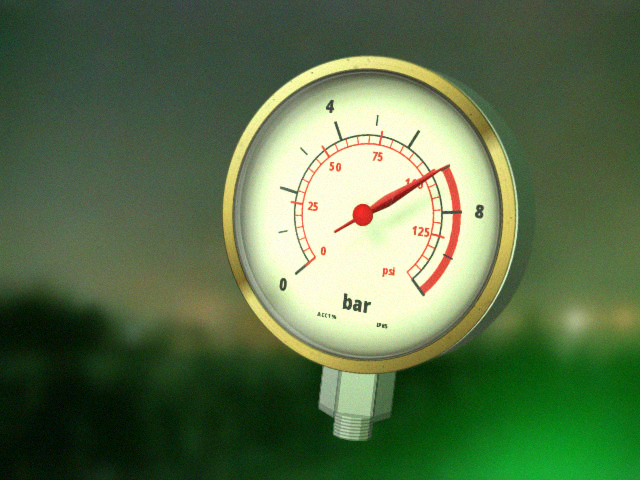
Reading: 7 (bar)
